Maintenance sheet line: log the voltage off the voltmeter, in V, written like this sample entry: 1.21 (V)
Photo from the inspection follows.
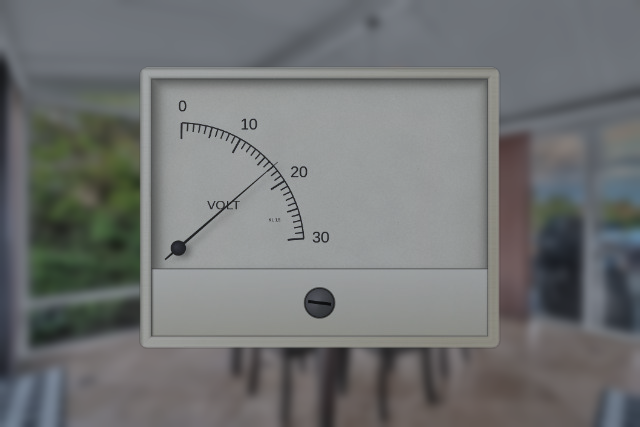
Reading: 17 (V)
